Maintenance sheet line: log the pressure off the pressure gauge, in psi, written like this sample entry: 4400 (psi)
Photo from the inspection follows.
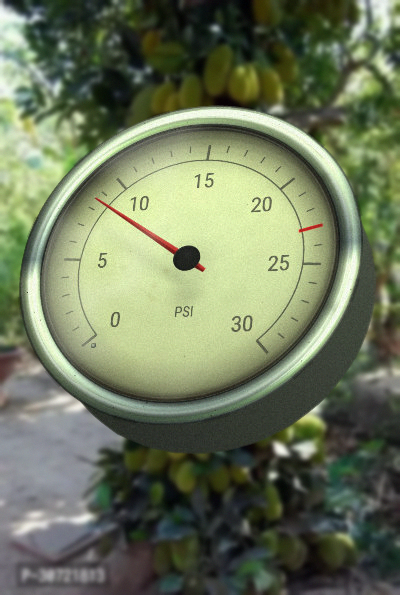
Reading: 8.5 (psi)
